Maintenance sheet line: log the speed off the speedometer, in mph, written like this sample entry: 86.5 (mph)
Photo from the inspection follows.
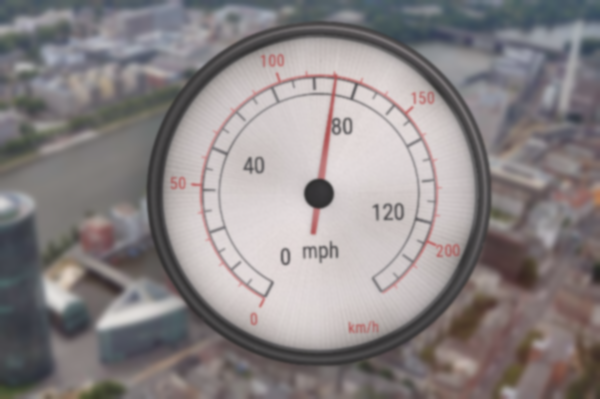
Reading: 75 (mph)
